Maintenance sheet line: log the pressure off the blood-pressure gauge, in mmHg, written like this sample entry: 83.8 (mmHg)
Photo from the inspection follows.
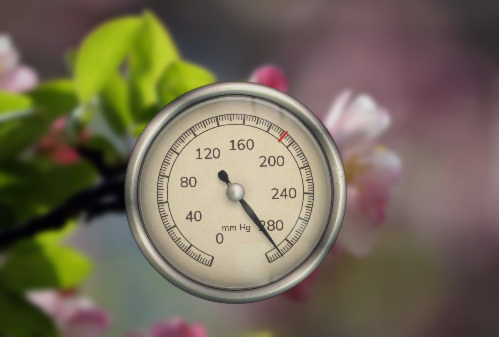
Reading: 290 (mmHg)
